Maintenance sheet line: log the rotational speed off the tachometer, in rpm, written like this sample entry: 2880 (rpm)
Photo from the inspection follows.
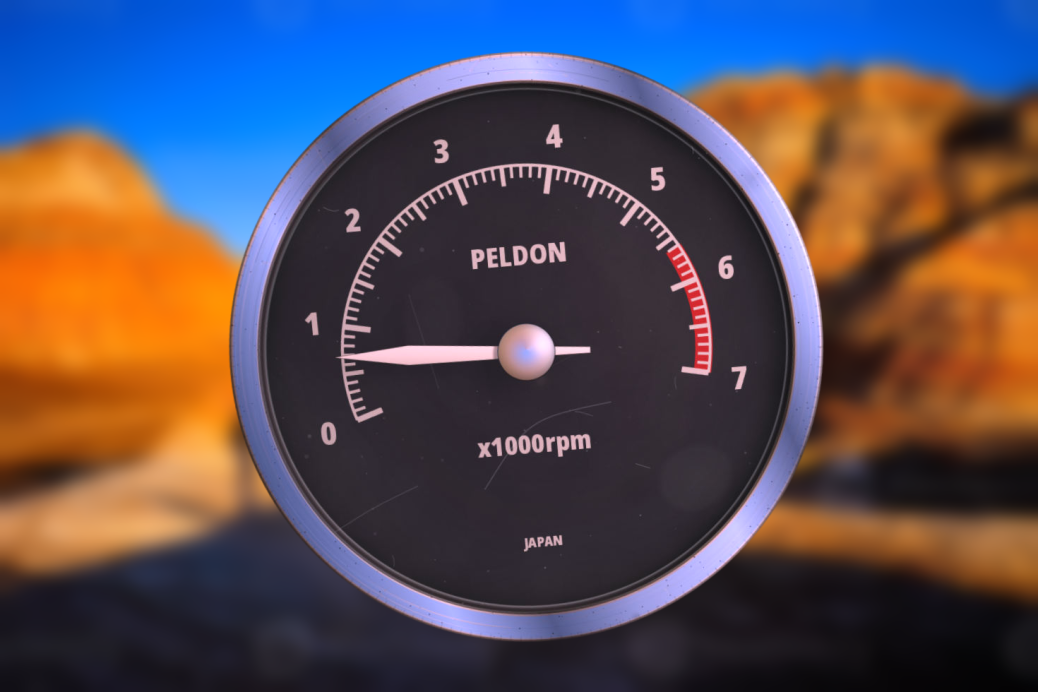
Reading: 700 (rpm)
